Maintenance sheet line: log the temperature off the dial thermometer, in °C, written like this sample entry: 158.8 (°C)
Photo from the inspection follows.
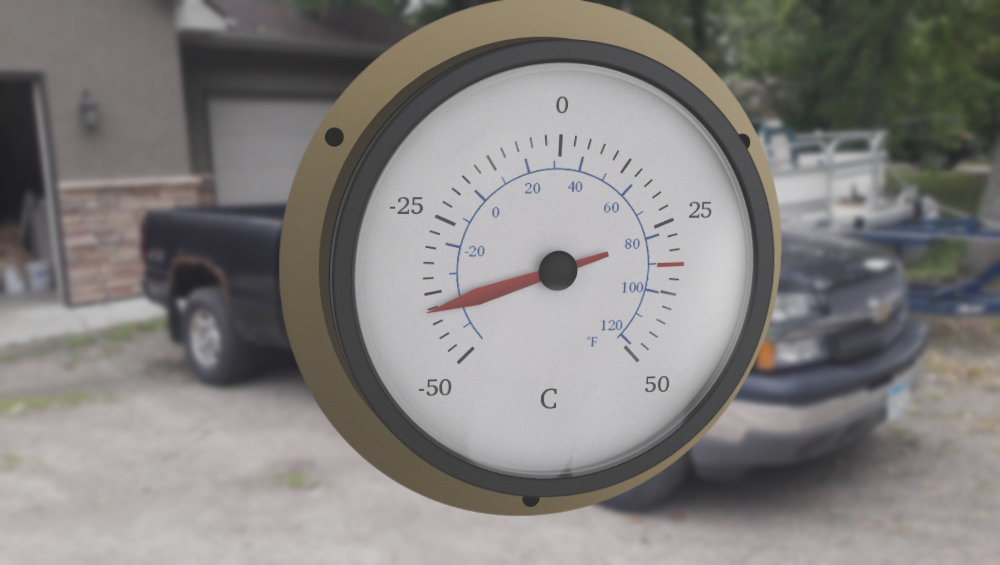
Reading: -40 (°C)
